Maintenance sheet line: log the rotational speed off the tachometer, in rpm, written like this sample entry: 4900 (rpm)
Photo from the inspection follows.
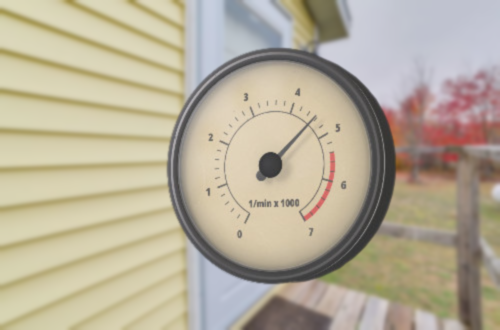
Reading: 4600 (rpm)
